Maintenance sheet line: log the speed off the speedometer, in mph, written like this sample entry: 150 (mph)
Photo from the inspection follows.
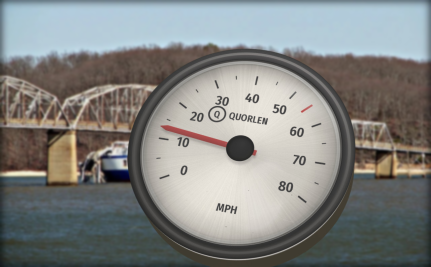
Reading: 12.5 (mph)
